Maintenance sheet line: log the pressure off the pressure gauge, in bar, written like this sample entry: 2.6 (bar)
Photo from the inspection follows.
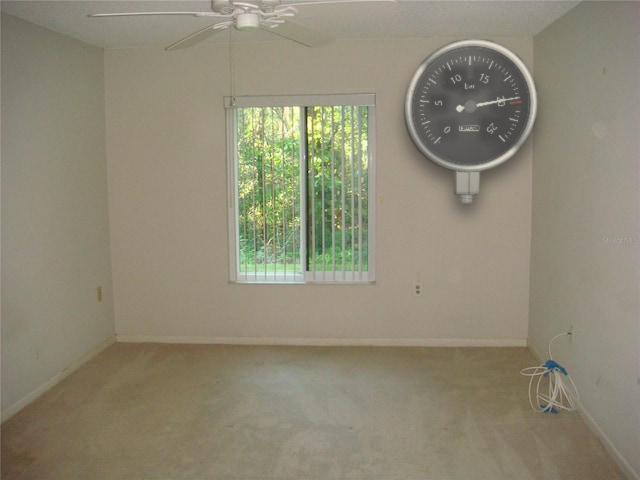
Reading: 20 (bar)
